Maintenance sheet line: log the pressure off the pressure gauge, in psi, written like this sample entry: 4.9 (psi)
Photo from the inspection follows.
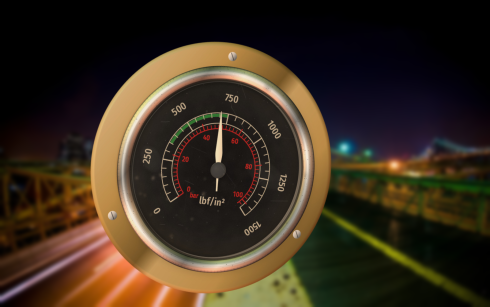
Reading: 700 (psi)
